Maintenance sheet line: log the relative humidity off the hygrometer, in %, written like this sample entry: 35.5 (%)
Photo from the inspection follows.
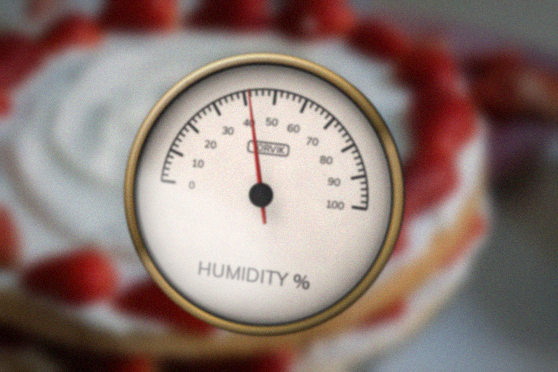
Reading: 42 (%)
